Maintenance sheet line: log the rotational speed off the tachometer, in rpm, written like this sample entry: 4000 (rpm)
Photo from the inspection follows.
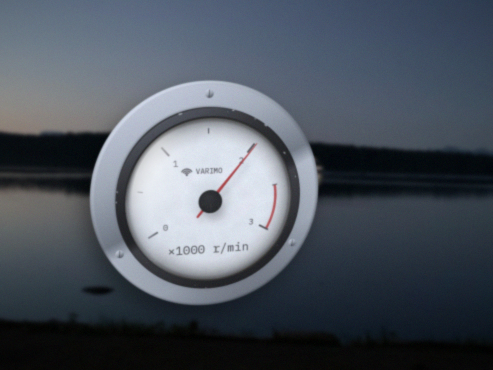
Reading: 2000 (rpm)
